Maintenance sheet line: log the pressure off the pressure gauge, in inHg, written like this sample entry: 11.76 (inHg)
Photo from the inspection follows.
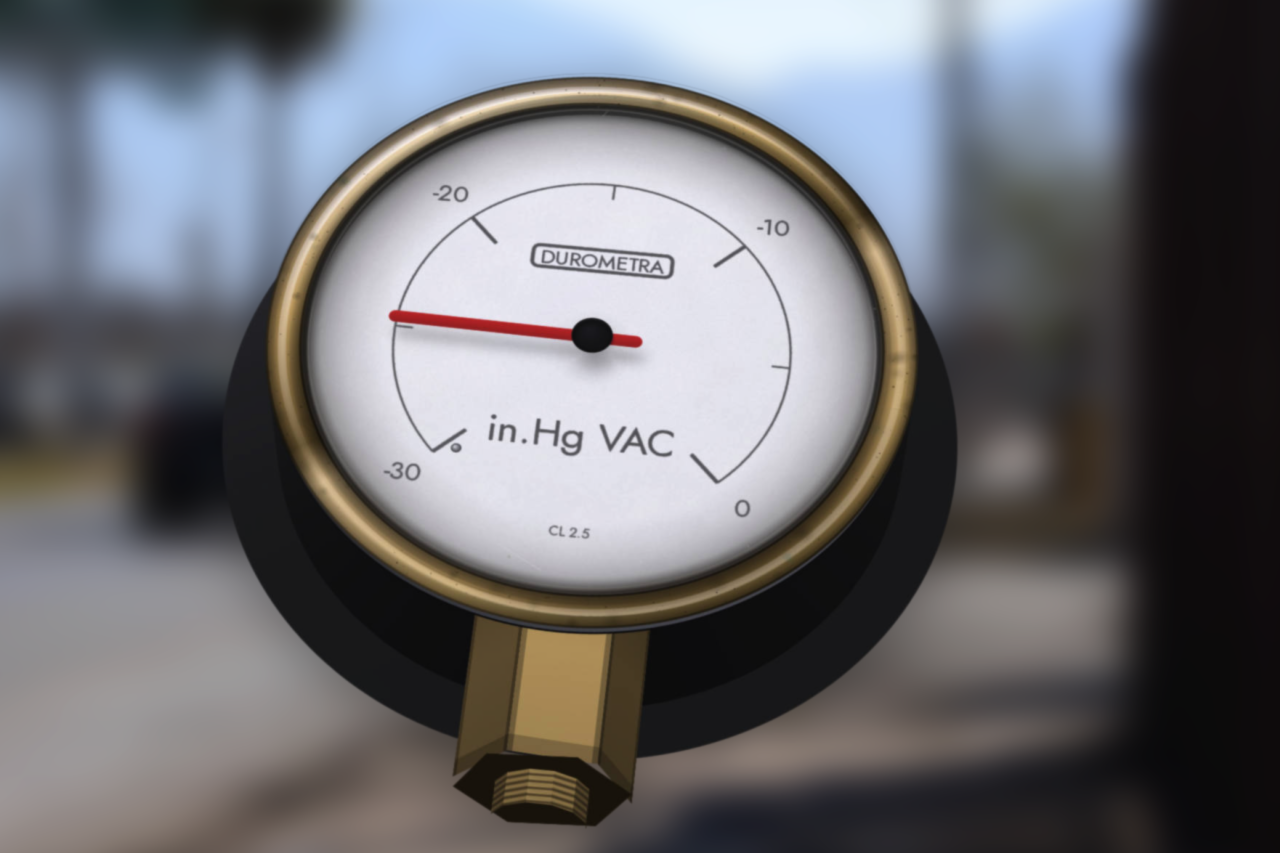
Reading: -25 (inHg)
